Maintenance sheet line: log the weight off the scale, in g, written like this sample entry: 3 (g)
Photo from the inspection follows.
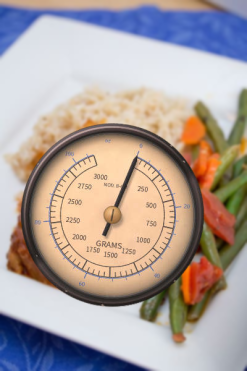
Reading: 0 (g)
